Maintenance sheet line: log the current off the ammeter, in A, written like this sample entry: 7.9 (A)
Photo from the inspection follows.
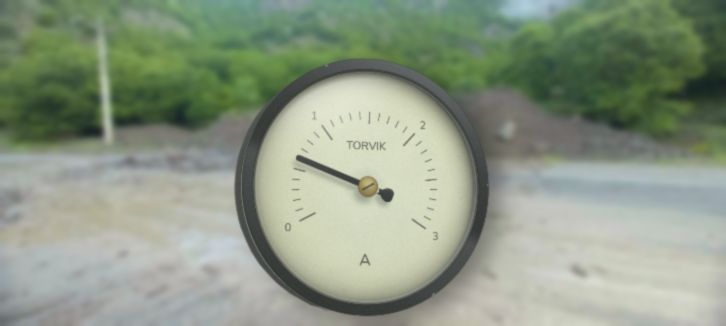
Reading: 0.6 (A)
